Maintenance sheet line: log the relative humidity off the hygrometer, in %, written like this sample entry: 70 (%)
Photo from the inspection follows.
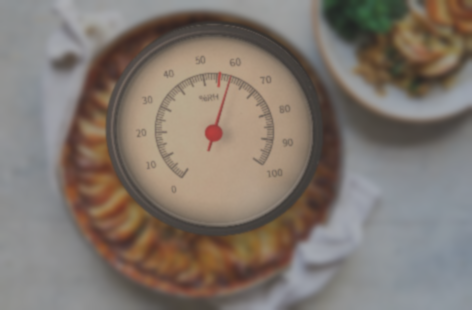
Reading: 60 (%)
